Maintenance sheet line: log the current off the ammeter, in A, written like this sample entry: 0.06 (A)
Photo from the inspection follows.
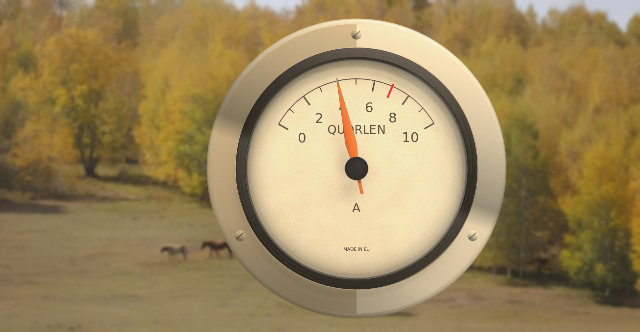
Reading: 4 (A)
